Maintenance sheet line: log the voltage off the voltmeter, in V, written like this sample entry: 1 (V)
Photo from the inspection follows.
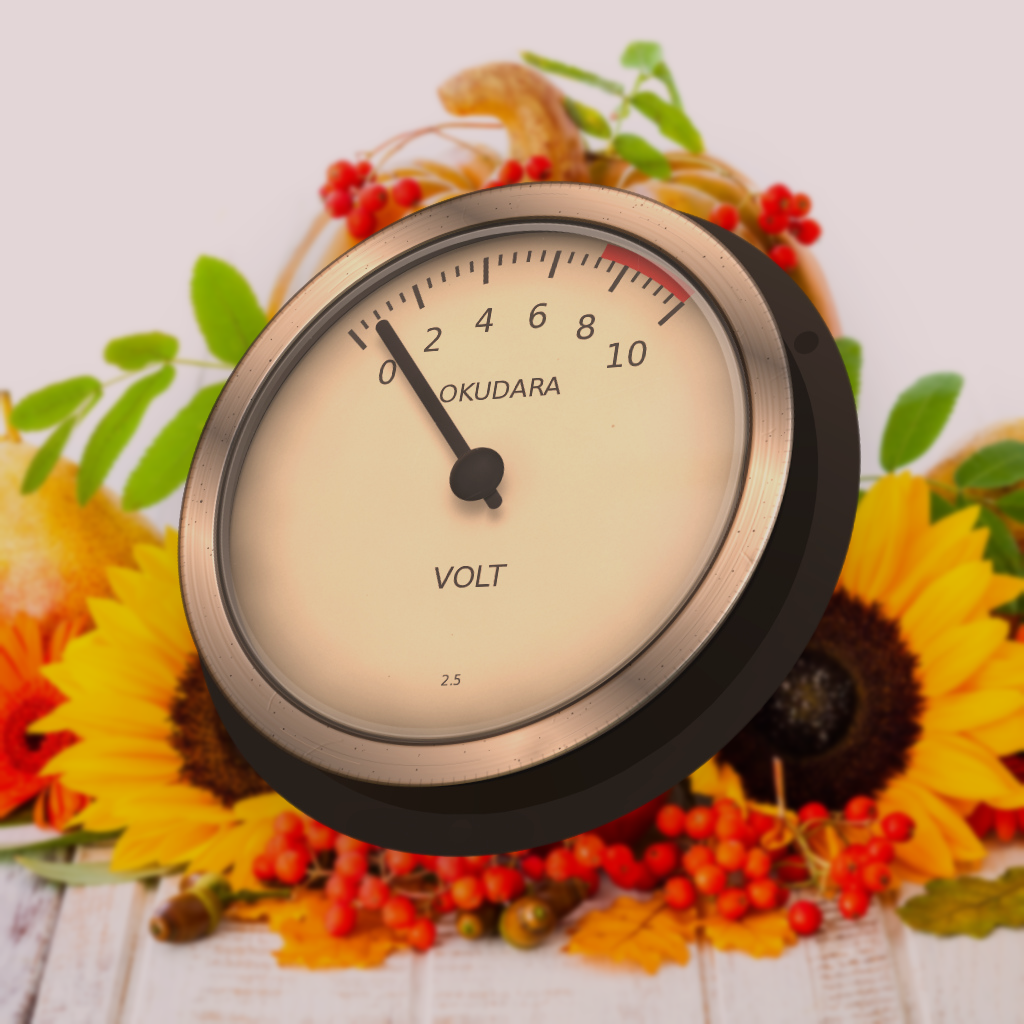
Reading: 0.8 (V)
